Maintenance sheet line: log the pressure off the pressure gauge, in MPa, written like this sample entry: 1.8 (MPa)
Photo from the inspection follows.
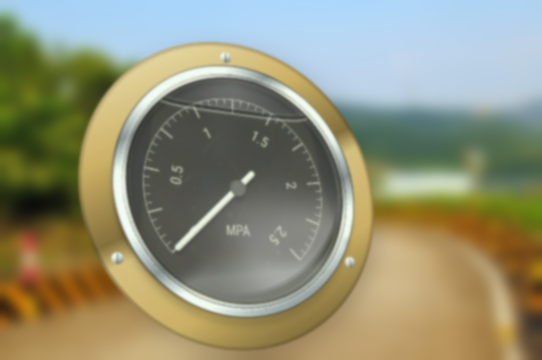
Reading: 0 (MPa)
